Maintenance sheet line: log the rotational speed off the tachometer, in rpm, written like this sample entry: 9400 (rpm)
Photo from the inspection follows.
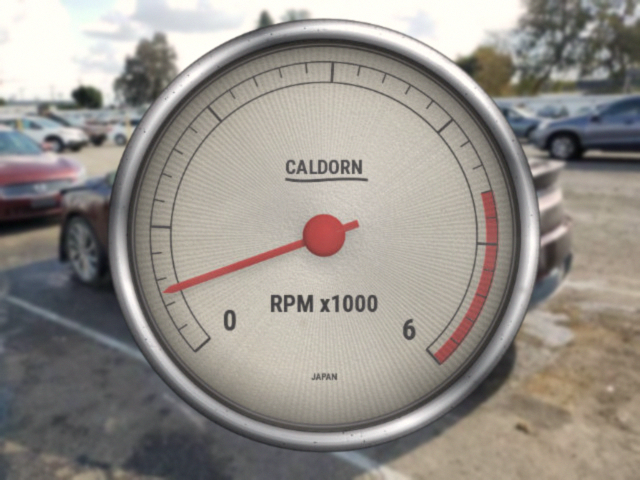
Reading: 500 (rpm)
